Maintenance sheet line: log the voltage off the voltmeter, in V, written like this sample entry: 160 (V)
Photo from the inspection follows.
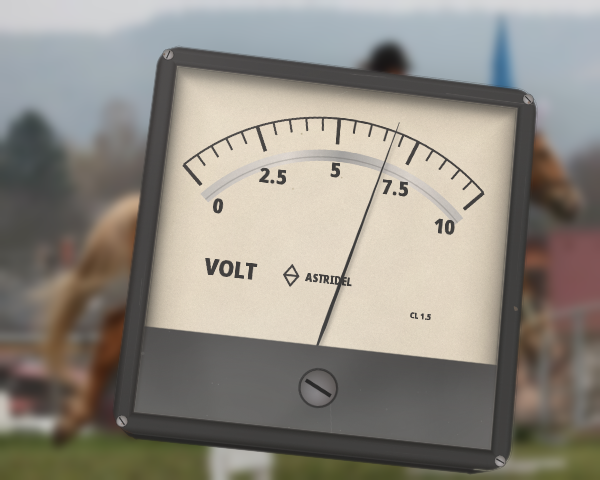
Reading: 6.75 (V)
